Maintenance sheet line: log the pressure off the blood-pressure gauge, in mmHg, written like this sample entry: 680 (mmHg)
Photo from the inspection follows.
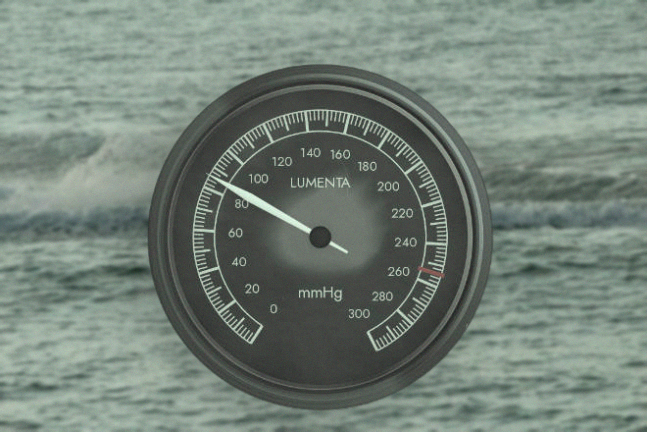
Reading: 86 (mmHg)
